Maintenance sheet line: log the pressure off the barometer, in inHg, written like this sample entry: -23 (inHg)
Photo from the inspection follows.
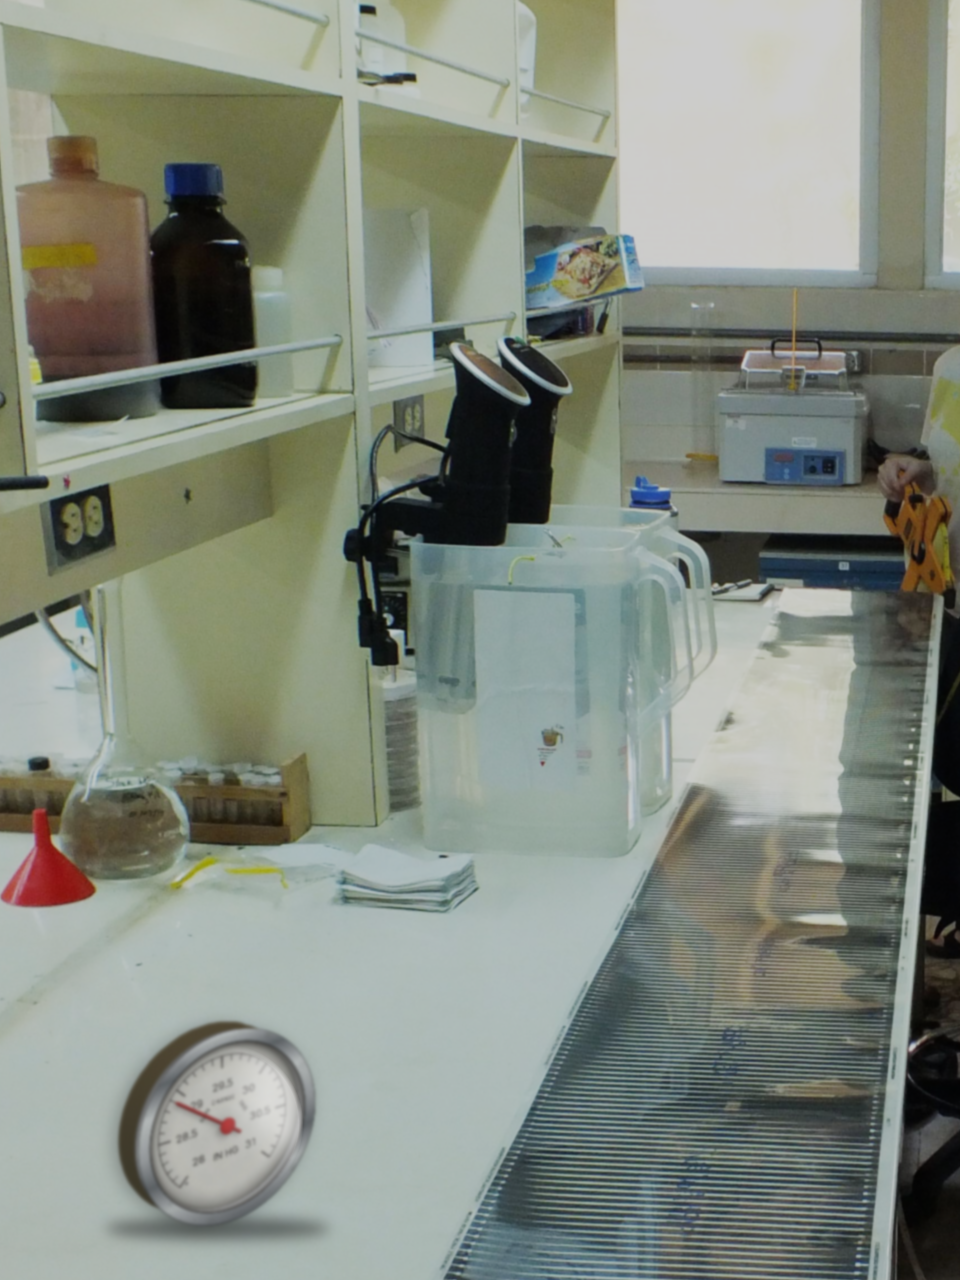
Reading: 28.9 (inHg)
